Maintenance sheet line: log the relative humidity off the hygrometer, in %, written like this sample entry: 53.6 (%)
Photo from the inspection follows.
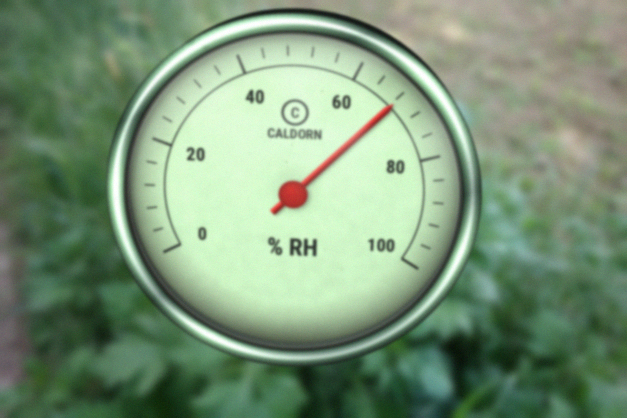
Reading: 68 (%)
